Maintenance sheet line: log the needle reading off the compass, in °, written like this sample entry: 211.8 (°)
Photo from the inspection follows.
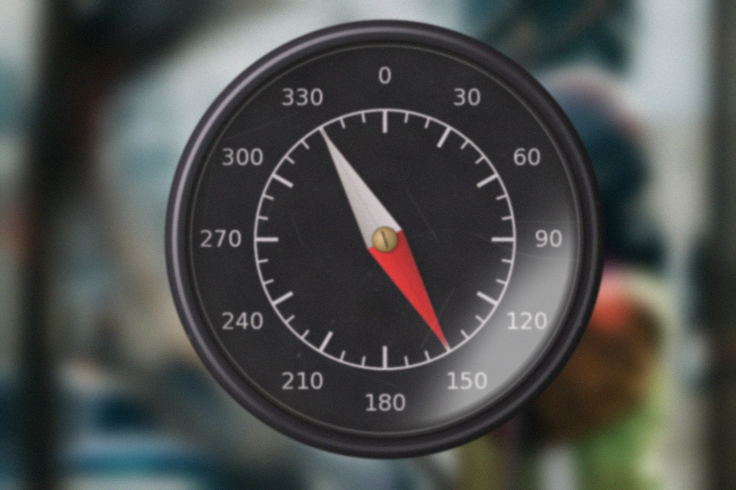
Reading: 150 (°)
